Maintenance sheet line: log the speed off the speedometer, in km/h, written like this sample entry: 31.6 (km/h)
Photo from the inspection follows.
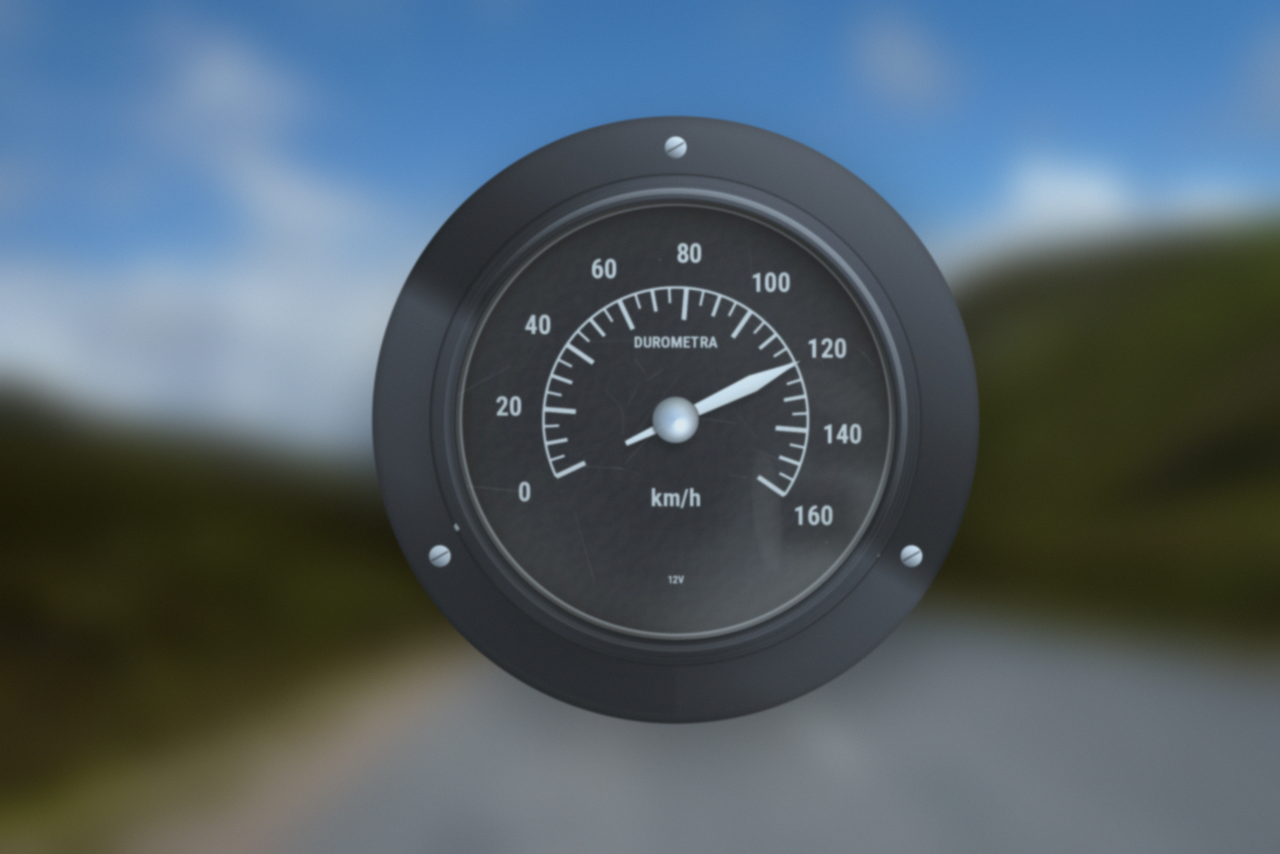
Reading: 120 (km/h)
